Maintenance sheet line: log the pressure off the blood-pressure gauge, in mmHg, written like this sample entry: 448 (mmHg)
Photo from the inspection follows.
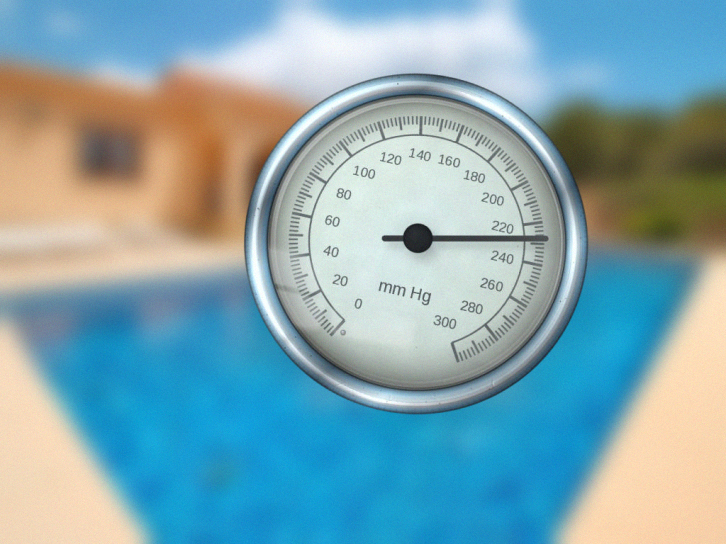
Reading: 228 (mmHg)
